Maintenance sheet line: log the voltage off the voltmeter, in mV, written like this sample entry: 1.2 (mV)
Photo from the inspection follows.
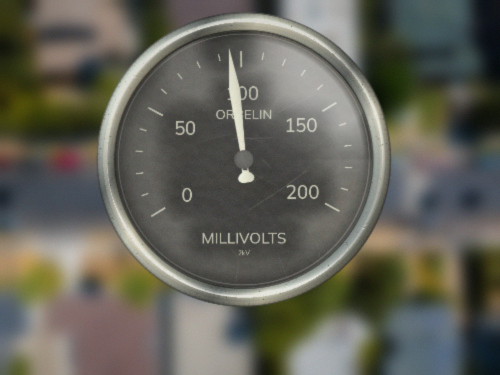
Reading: 95 (mV)
